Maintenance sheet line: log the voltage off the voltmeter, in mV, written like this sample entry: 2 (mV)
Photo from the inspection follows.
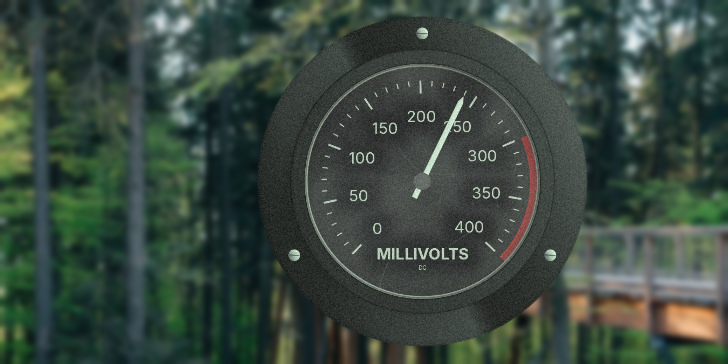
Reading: 240 (mV)
